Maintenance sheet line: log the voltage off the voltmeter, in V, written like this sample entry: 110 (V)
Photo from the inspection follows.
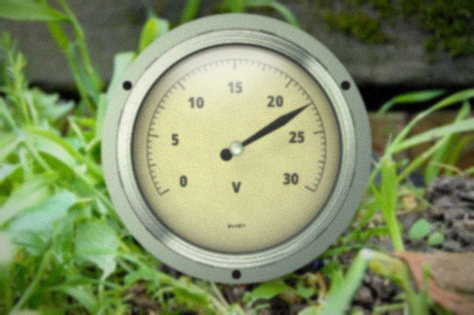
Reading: 22.5 (V)
